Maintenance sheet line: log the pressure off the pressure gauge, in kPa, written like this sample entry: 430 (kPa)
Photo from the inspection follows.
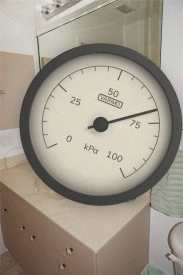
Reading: 70 (kPa)
